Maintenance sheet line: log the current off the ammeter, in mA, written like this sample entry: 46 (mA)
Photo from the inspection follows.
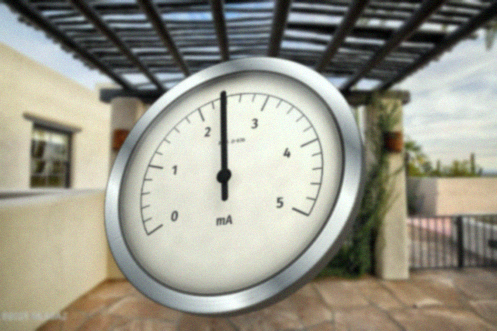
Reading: 2.4 (mA)
